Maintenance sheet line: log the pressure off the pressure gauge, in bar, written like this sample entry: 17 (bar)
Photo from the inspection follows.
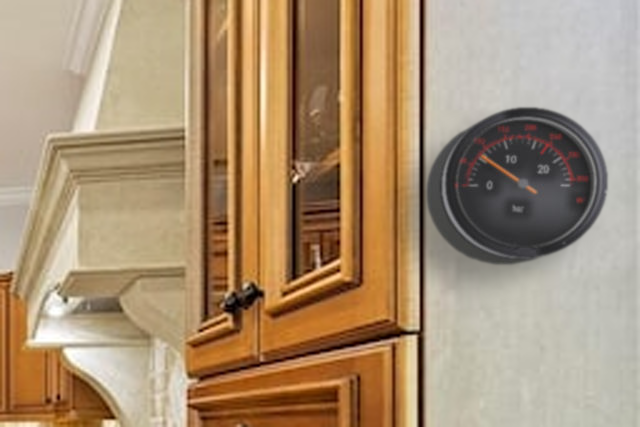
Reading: 5 (bar)
